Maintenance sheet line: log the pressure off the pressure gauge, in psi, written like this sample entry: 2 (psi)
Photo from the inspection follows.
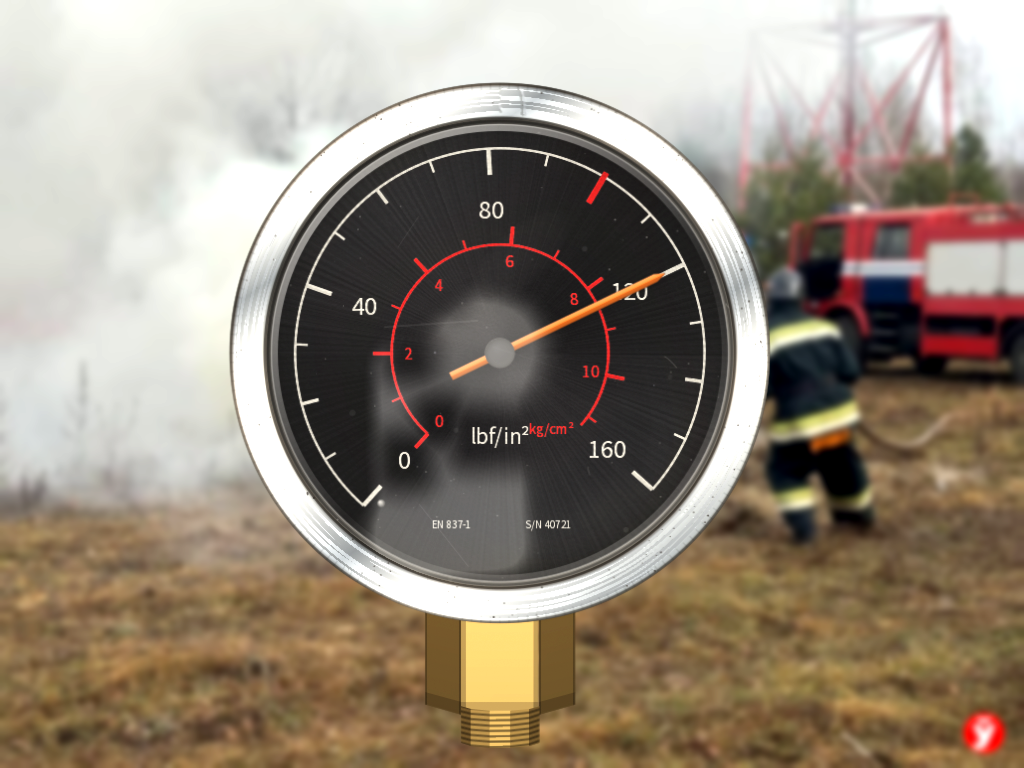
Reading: 120 (psi)
